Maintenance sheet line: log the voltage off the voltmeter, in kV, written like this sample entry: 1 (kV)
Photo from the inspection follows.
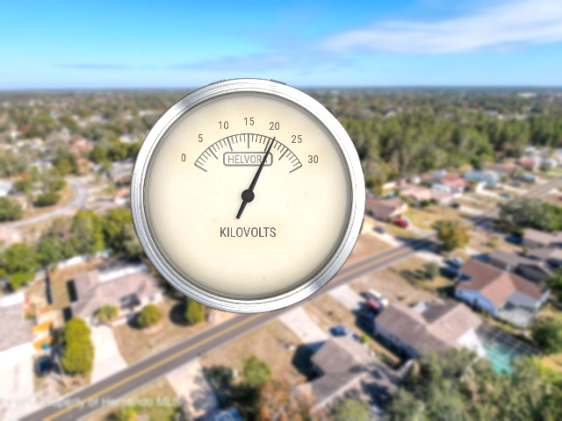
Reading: 21 (kV)
